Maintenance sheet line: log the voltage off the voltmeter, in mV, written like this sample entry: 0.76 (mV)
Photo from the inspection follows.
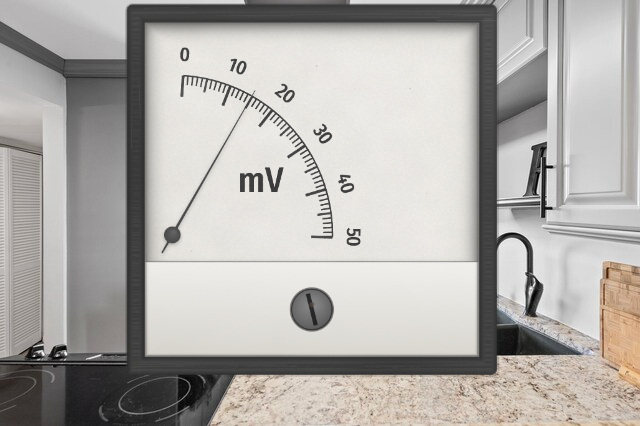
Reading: 15 (mV)
